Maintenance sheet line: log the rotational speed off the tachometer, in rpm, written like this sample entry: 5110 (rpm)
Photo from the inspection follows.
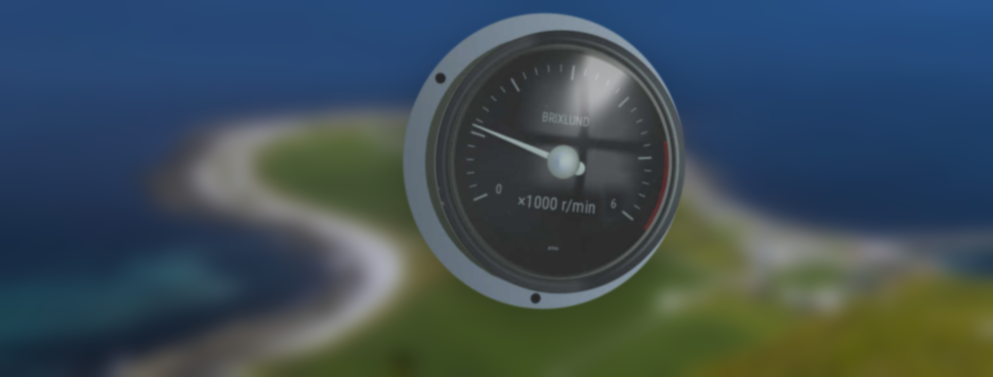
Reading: 1100 (rpm)
